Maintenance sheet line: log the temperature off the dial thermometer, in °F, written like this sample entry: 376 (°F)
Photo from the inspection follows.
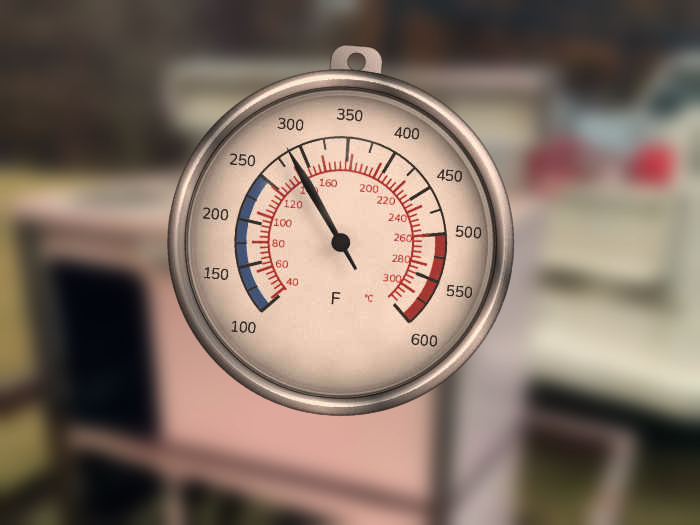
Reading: 287.5 (°F)
